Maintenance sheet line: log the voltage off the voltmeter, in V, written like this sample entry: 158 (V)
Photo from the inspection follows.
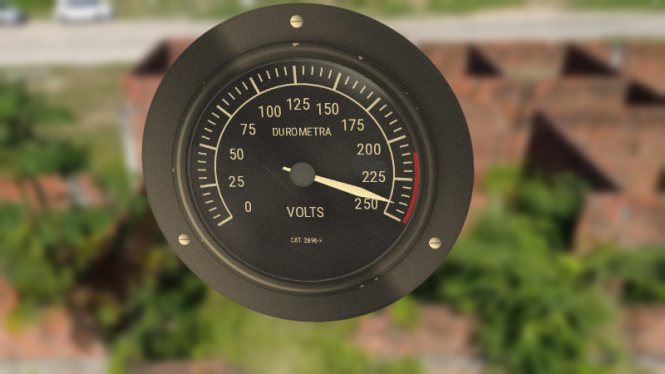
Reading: 240 (V)
